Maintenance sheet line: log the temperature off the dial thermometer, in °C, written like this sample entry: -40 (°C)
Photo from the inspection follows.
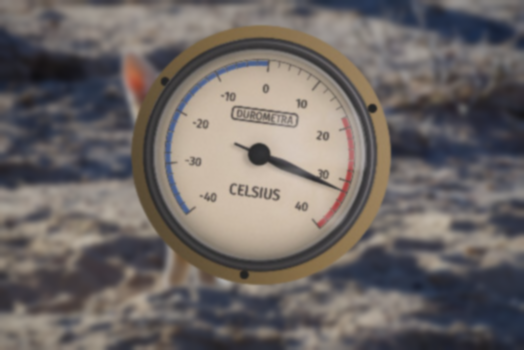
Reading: 32 (°C)
